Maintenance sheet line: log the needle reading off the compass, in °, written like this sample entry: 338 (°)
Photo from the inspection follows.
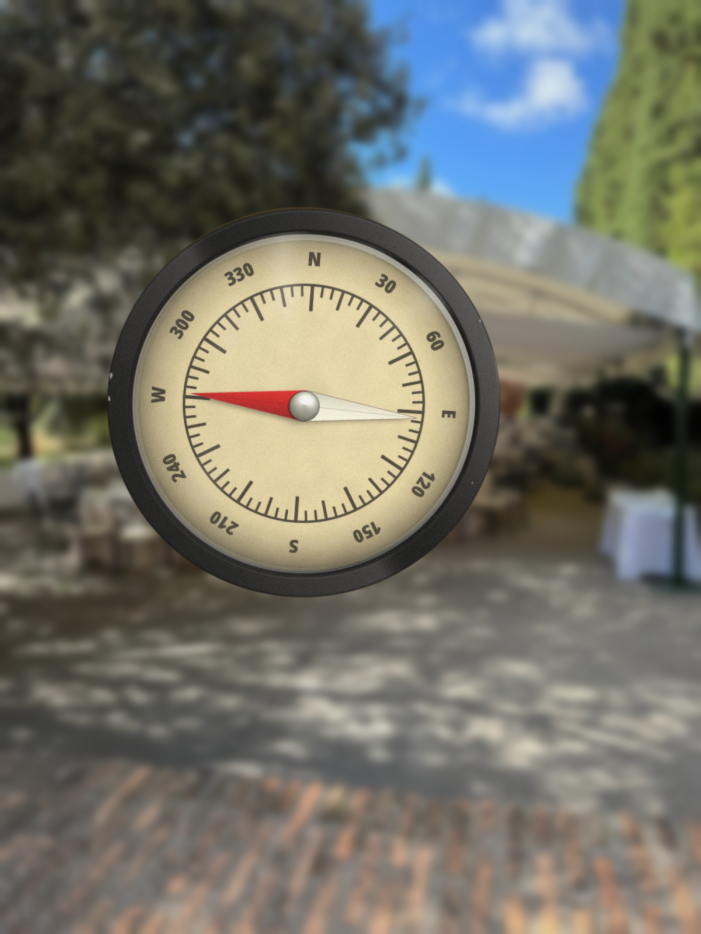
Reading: 272.5 (°)
